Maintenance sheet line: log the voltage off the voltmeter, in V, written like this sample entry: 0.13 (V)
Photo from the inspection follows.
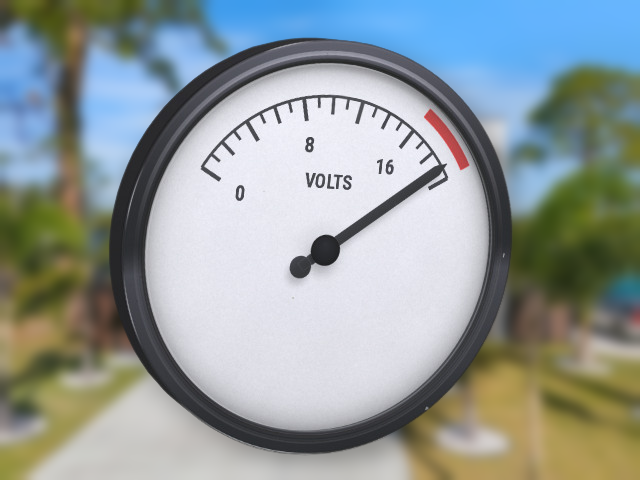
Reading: 19 (V)
